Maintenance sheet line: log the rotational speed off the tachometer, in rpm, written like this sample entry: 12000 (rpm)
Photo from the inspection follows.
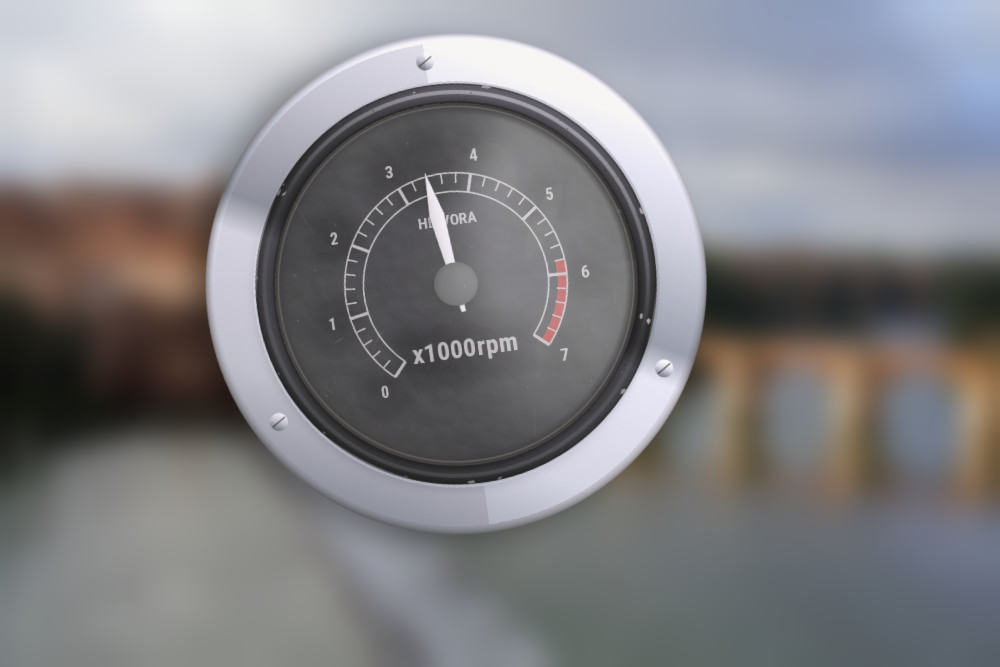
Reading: 3400 (rpm)
